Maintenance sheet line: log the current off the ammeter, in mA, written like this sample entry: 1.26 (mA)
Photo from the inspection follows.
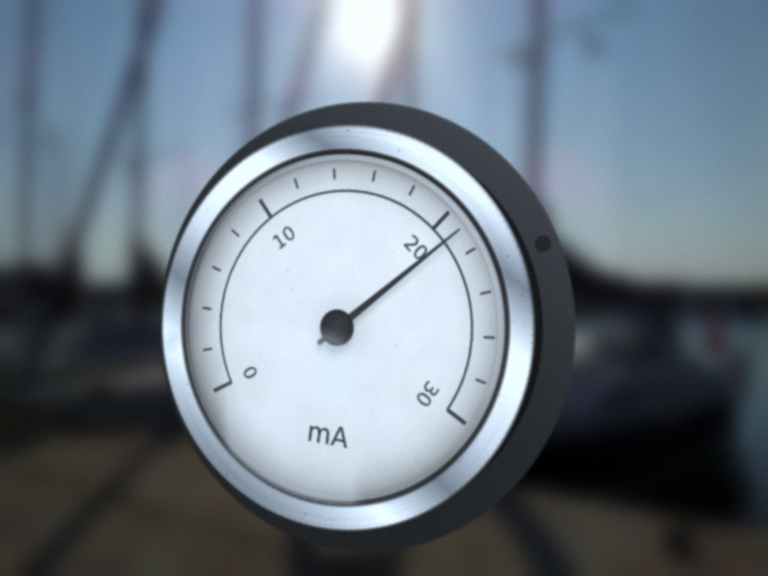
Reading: 21 (mA)
